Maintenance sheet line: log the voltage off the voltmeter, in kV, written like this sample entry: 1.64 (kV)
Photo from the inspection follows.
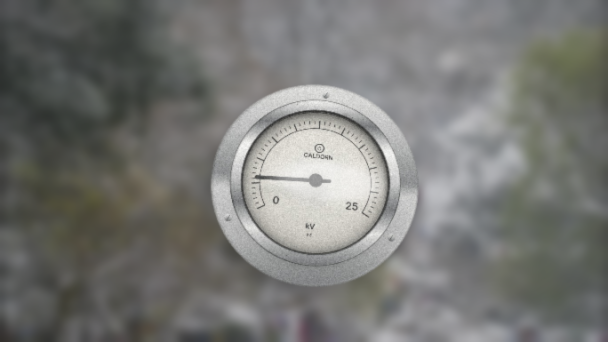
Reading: 3 (kV)
